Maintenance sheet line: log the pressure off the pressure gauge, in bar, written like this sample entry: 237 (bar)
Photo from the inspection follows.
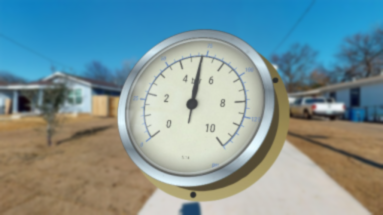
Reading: 5 (bar)
